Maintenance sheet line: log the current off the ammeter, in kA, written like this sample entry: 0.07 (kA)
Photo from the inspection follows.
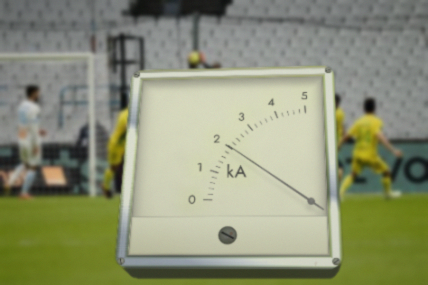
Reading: 2 (kA)
